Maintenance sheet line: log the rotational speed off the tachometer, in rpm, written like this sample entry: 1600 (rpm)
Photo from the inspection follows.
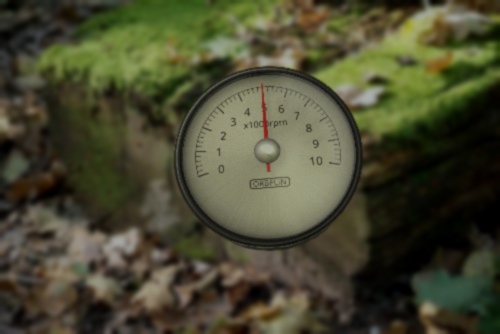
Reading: 5000 (rpm)
